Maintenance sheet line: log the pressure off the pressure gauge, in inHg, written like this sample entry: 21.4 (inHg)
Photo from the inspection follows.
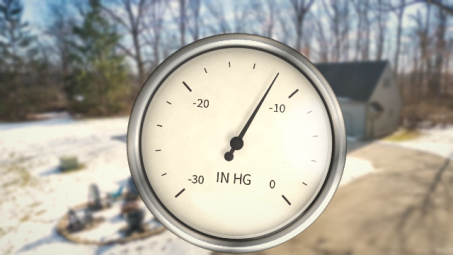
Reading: -12 (inHg)
